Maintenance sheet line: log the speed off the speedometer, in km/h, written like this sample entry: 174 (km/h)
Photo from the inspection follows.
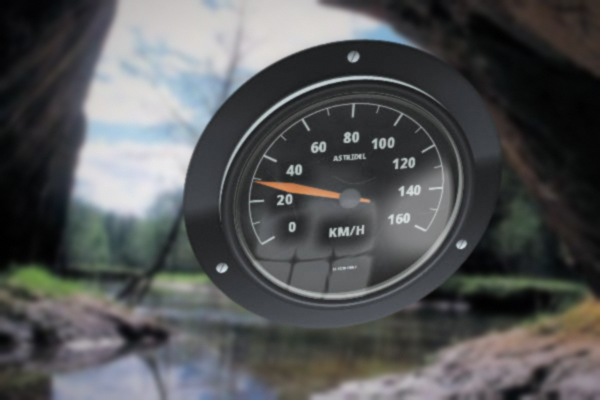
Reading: 30 (km/h)
